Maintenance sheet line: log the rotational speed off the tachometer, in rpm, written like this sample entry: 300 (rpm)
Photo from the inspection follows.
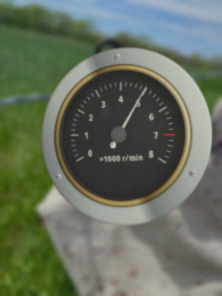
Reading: 5000 (rpm)
